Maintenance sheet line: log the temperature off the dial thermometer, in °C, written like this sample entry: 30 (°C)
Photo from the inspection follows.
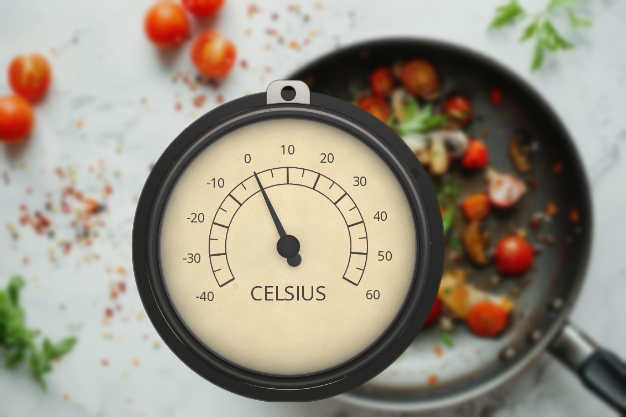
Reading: 0 (°C)
